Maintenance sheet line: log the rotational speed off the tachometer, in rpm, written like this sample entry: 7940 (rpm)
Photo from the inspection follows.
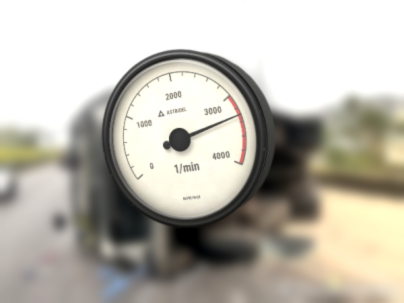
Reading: 3300 (rpm)
